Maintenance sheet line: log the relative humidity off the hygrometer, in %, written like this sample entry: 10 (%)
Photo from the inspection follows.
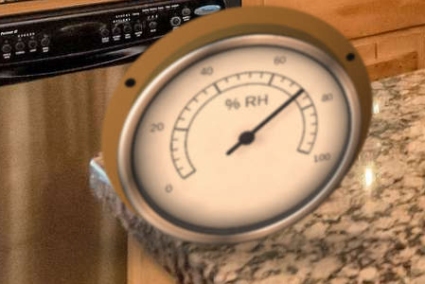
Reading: 72 (%)
